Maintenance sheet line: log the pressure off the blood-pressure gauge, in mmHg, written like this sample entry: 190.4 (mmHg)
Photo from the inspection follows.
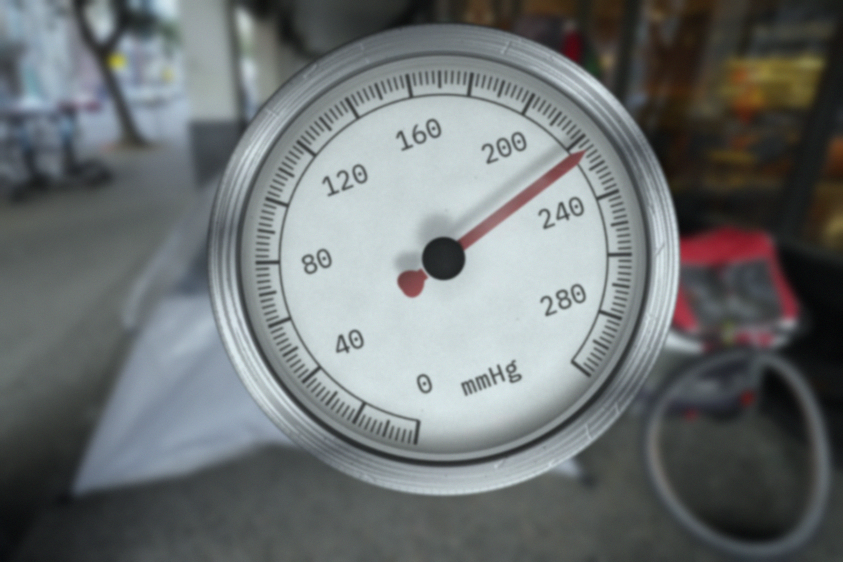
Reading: 224 (mmHg)
